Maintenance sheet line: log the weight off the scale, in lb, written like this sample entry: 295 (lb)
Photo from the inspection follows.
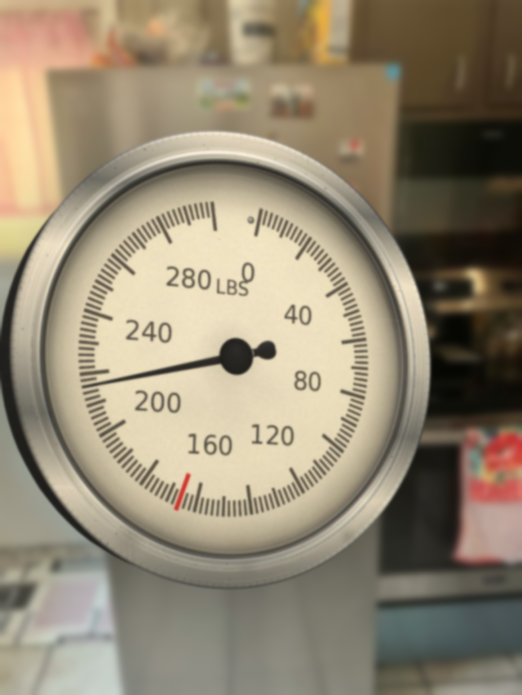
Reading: 216 (lb)
